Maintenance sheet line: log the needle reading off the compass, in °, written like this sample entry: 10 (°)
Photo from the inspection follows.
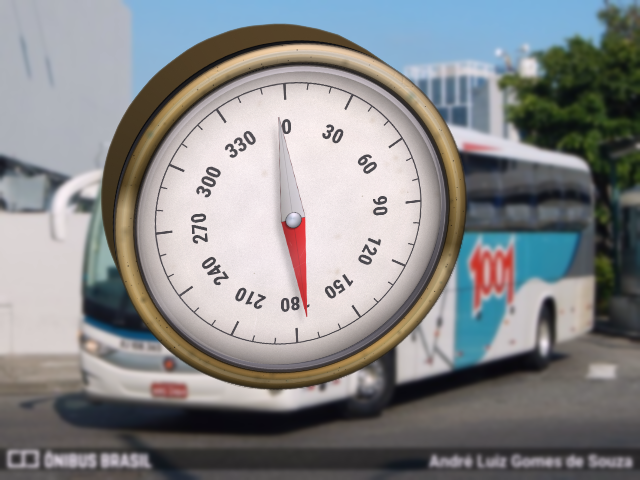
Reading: 175 (°)
